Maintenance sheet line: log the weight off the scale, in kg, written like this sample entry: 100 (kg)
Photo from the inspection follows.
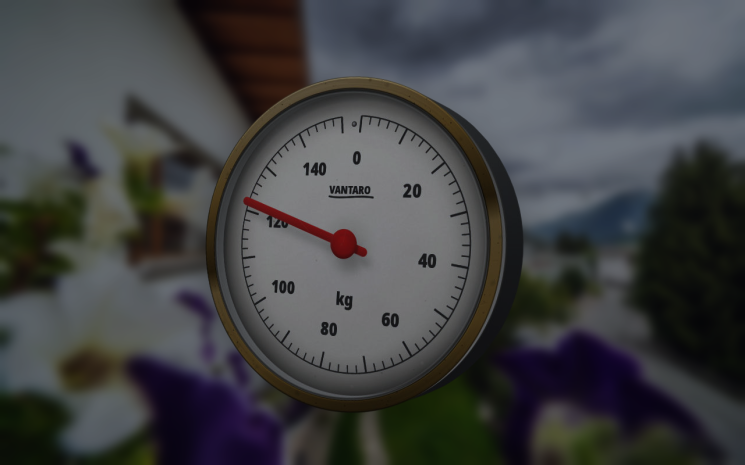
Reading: 122 (kg)
